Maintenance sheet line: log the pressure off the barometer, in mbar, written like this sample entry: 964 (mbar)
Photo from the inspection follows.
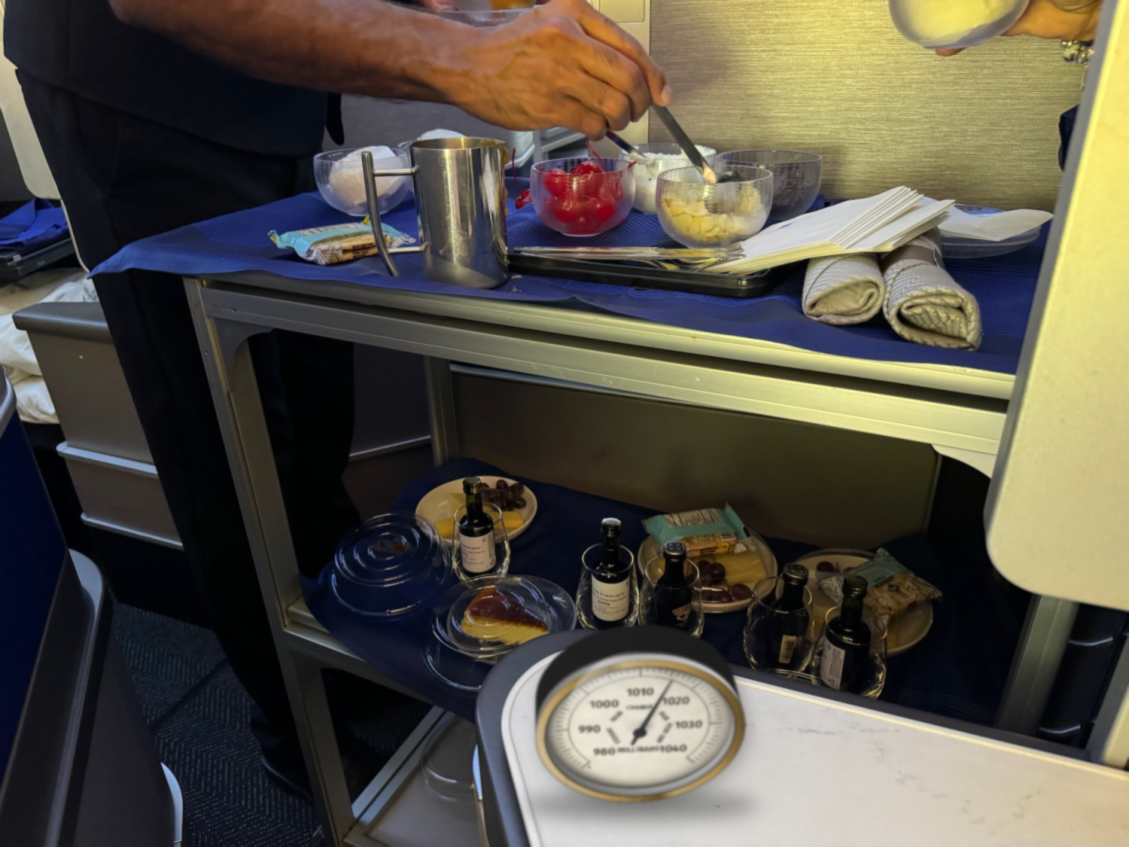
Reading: 1015 (mbar)
